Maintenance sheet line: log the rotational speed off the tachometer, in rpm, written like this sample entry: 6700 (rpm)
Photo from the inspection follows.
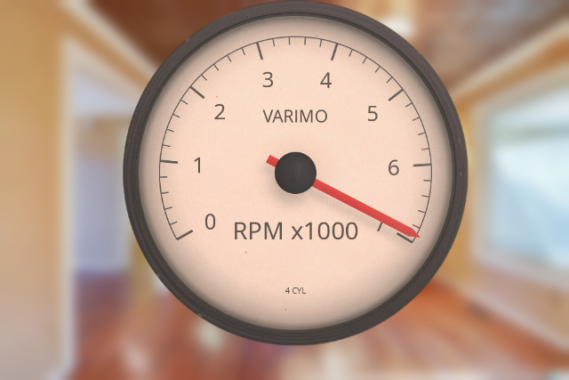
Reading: 6900 (rpm)
